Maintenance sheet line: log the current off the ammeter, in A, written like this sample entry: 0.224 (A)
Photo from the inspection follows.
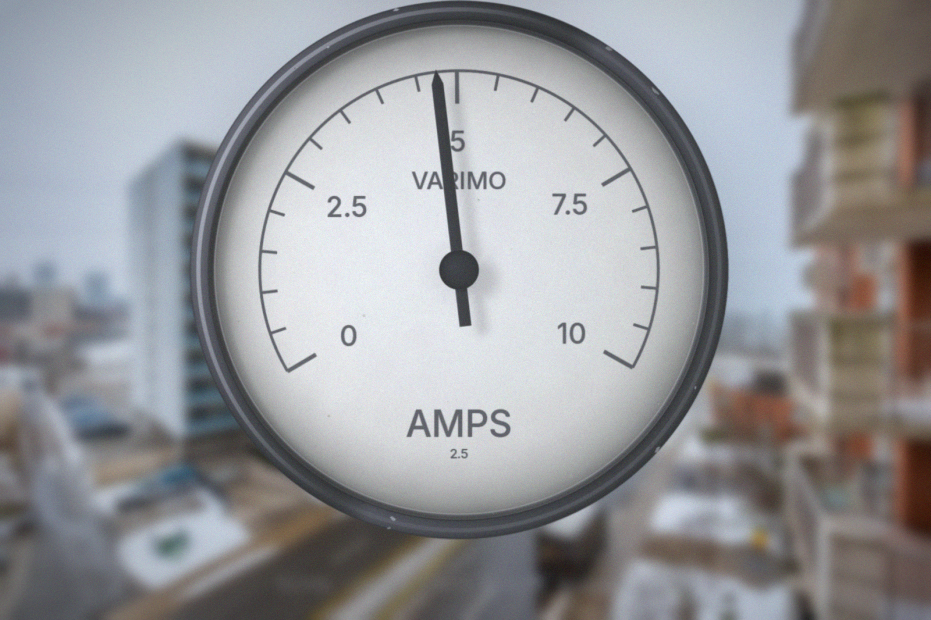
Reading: 4.75 (A)
